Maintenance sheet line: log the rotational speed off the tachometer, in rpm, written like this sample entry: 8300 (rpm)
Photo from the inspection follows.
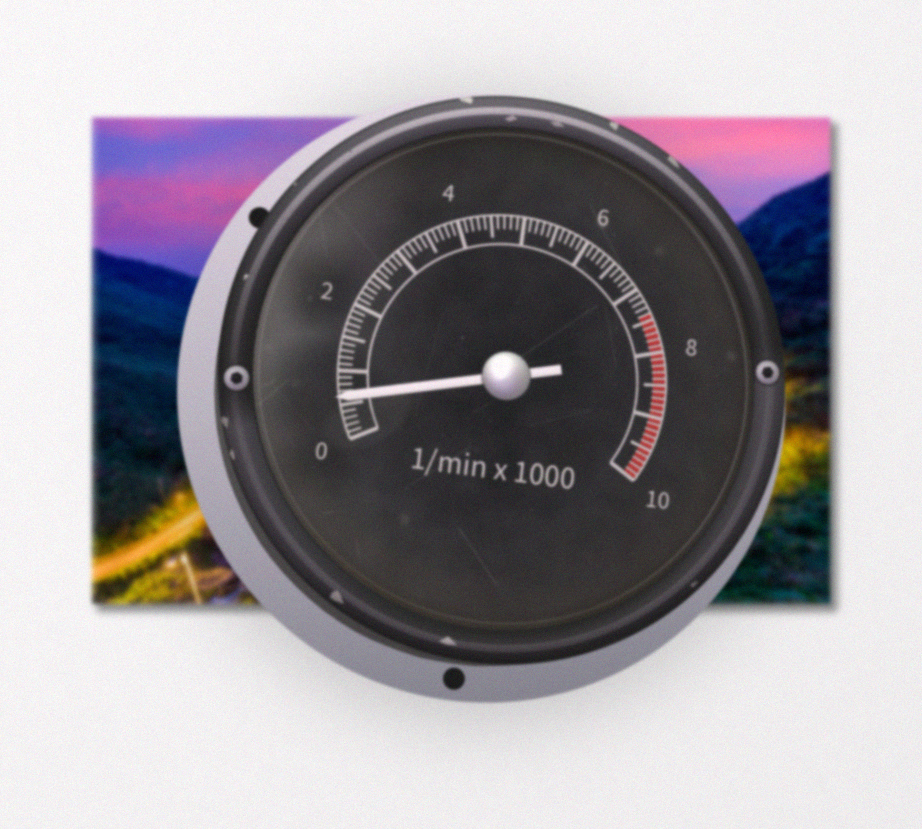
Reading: 600 (rpm)
